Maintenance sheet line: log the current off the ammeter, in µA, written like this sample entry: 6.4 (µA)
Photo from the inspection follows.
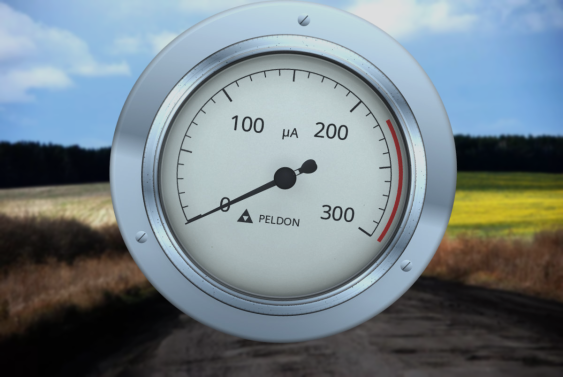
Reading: 0 (µA)
